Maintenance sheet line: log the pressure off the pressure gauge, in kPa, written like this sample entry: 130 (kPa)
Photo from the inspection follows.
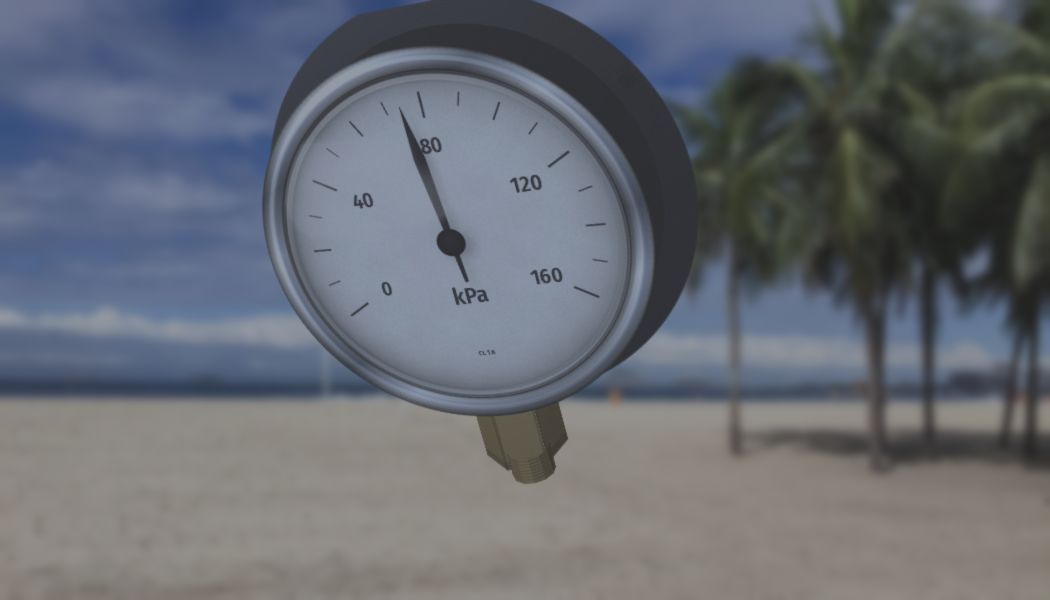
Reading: 75 (kPa)
